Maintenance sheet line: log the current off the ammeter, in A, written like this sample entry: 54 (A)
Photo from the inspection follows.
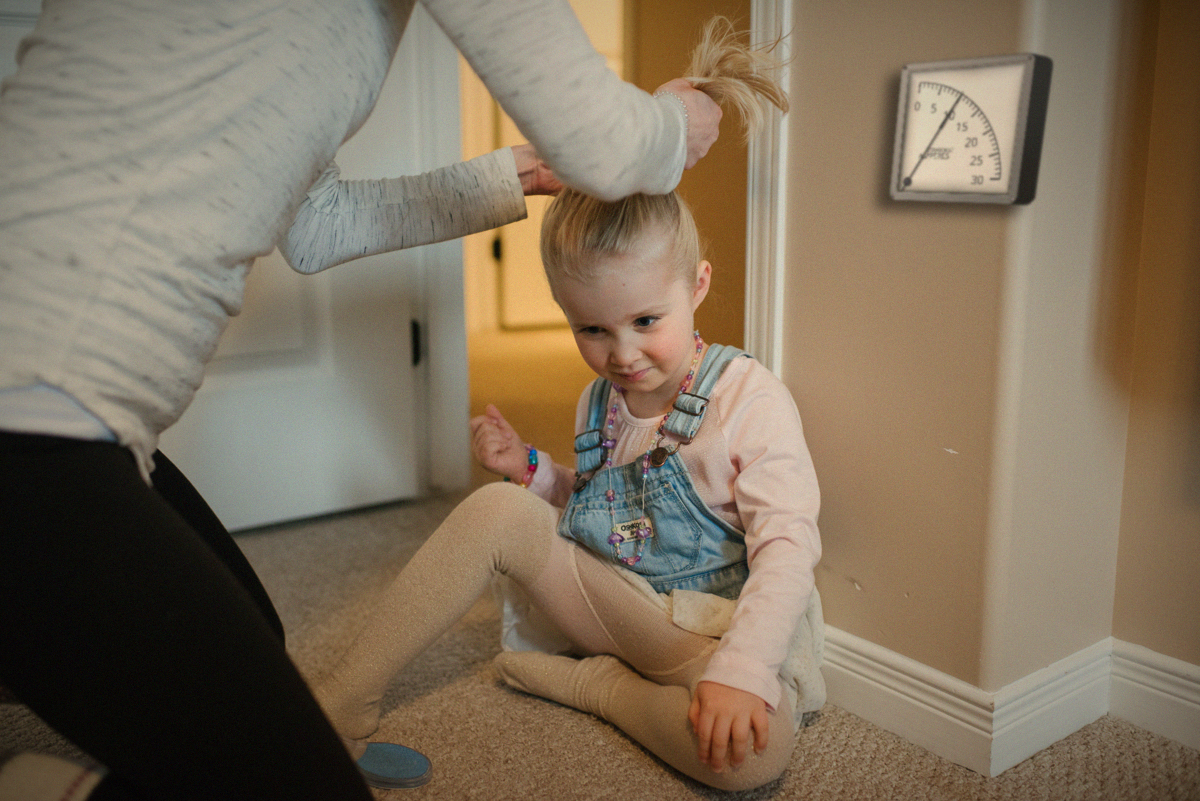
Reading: 10 (A)
